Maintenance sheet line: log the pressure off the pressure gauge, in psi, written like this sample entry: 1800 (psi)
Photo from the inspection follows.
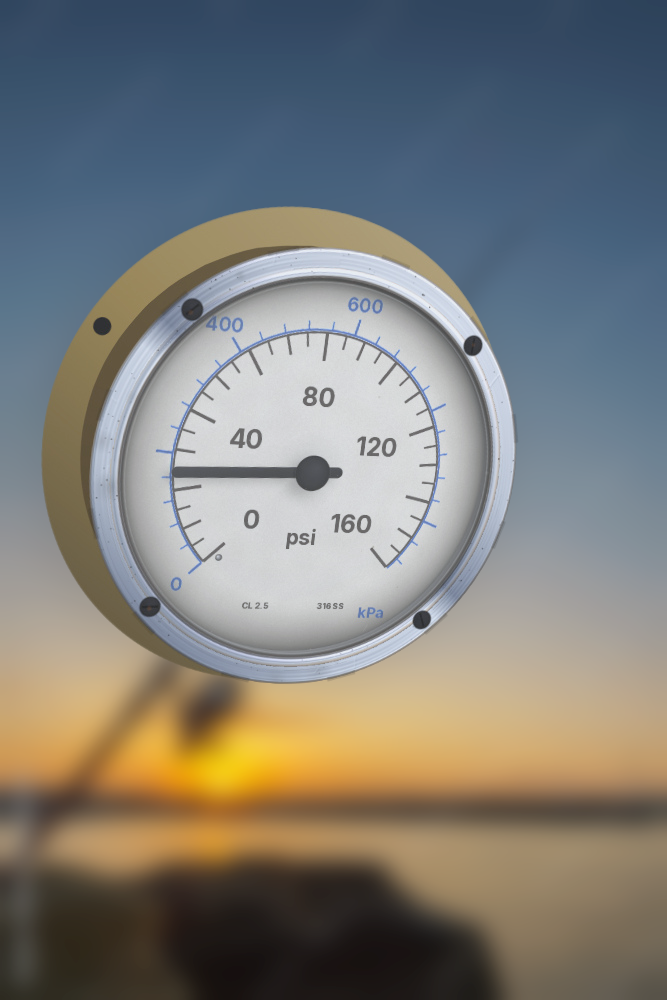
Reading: 25 (psi)
